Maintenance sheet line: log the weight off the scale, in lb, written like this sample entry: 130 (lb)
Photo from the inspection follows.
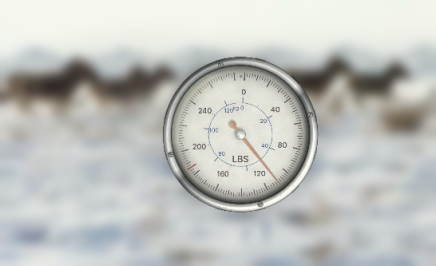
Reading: 110 (lb)
